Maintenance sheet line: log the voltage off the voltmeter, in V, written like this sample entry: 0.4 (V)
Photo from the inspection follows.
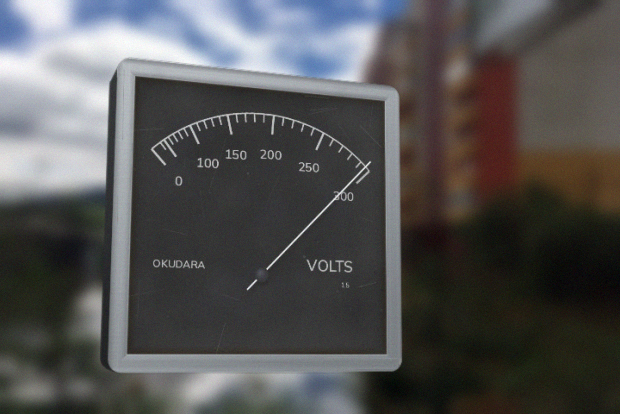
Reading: 295 (V)
